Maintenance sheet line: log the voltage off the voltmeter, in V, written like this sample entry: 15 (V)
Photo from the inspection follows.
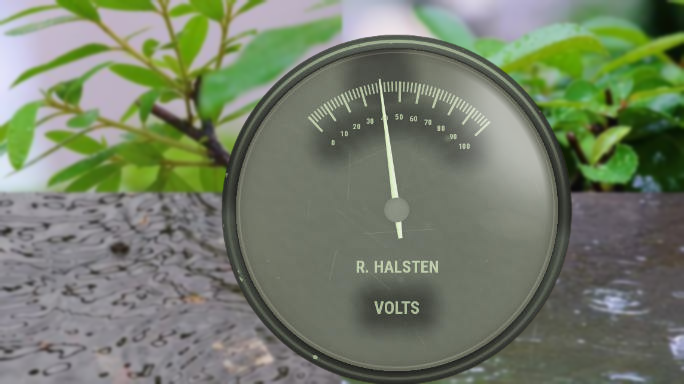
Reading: 40 (V)
